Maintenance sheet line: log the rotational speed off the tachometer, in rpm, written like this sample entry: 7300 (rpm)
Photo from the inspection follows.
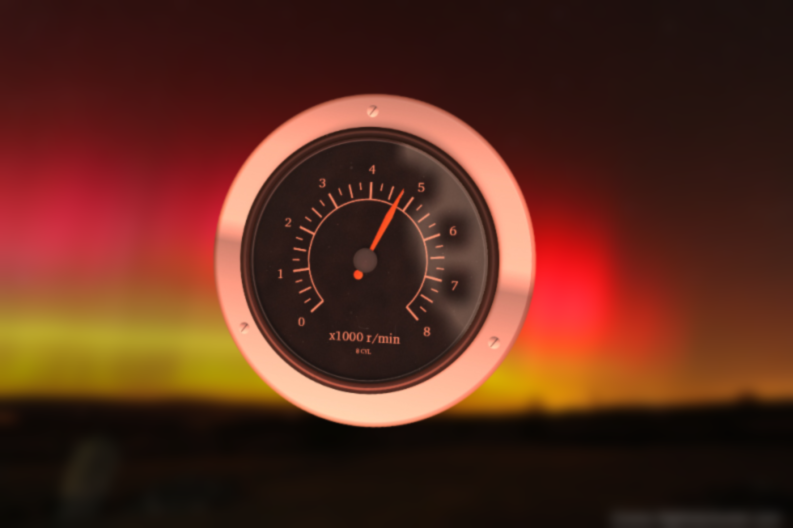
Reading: 4750 (rpm)
